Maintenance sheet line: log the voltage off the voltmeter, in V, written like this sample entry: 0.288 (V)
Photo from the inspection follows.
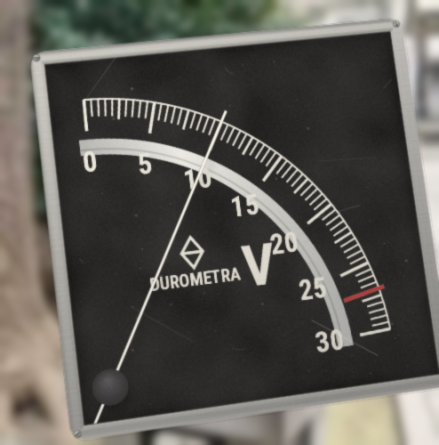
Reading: 10 (V)
